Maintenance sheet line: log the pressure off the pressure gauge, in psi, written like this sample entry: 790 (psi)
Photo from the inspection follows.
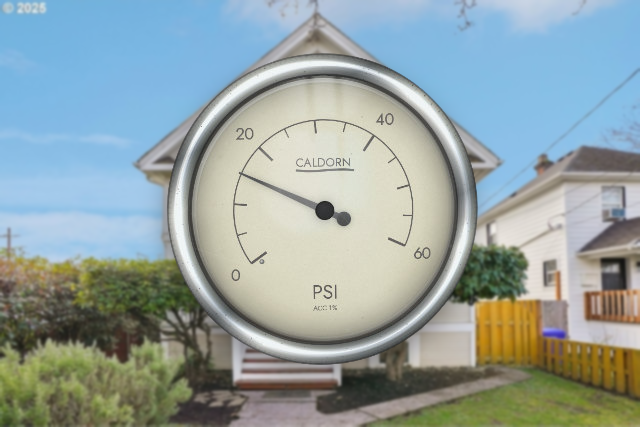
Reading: 15 (psi)
